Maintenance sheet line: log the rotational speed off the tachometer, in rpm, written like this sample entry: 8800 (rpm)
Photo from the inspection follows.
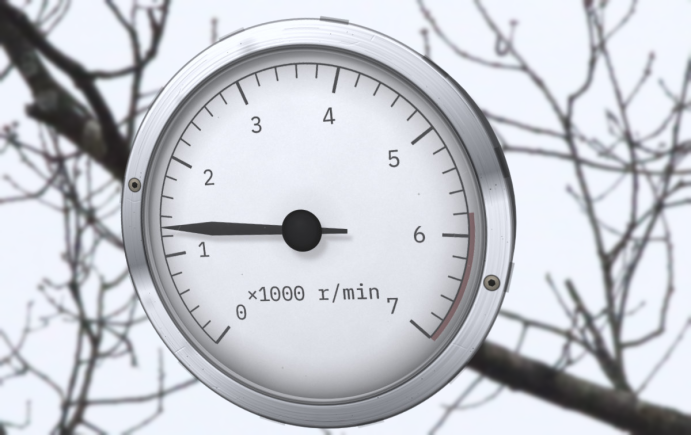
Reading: 1300 (rpm)
